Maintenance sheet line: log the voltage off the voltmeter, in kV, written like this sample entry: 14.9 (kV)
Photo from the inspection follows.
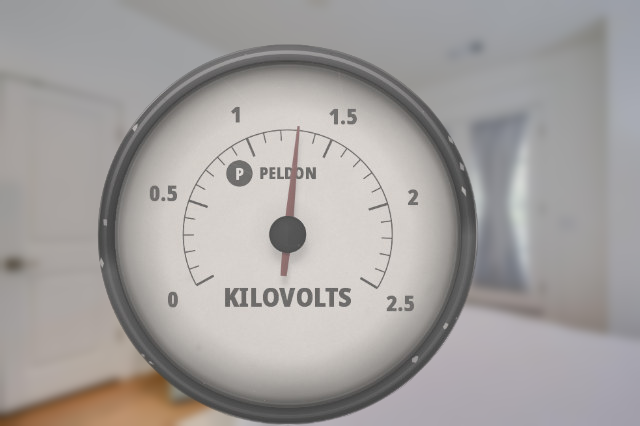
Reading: 1.3 (kV)
